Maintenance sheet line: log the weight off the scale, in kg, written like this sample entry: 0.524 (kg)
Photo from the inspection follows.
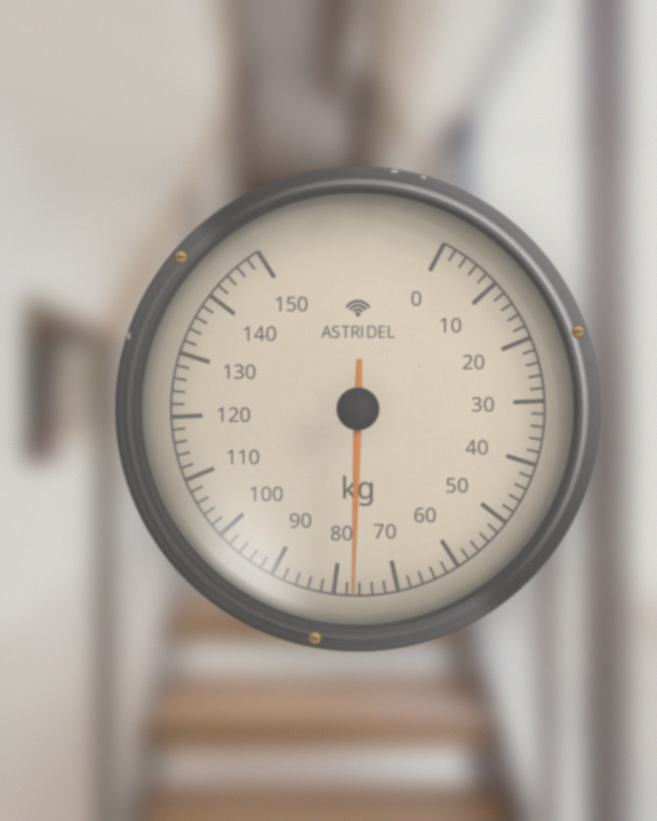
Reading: 77 (kg)
